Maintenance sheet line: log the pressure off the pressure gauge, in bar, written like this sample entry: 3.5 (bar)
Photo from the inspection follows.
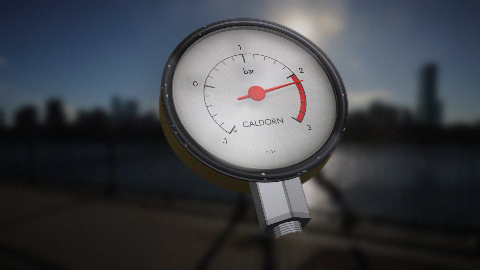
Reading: 2.2 (bar)
